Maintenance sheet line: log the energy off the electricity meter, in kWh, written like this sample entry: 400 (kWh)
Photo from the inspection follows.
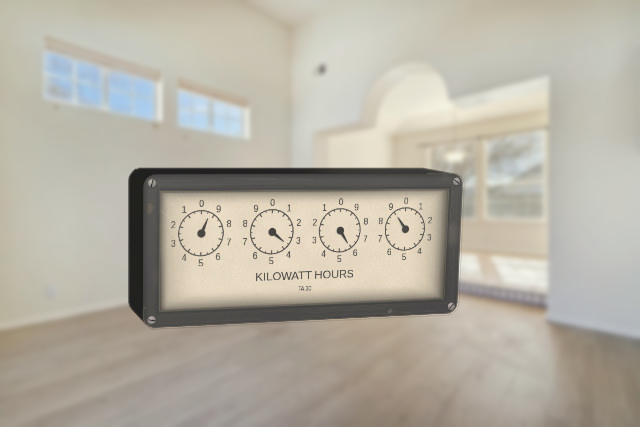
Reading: 9359 (kWh)
